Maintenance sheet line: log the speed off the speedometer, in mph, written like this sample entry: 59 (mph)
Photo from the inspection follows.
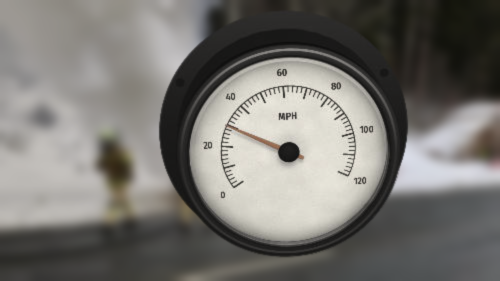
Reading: 30 (mph)
